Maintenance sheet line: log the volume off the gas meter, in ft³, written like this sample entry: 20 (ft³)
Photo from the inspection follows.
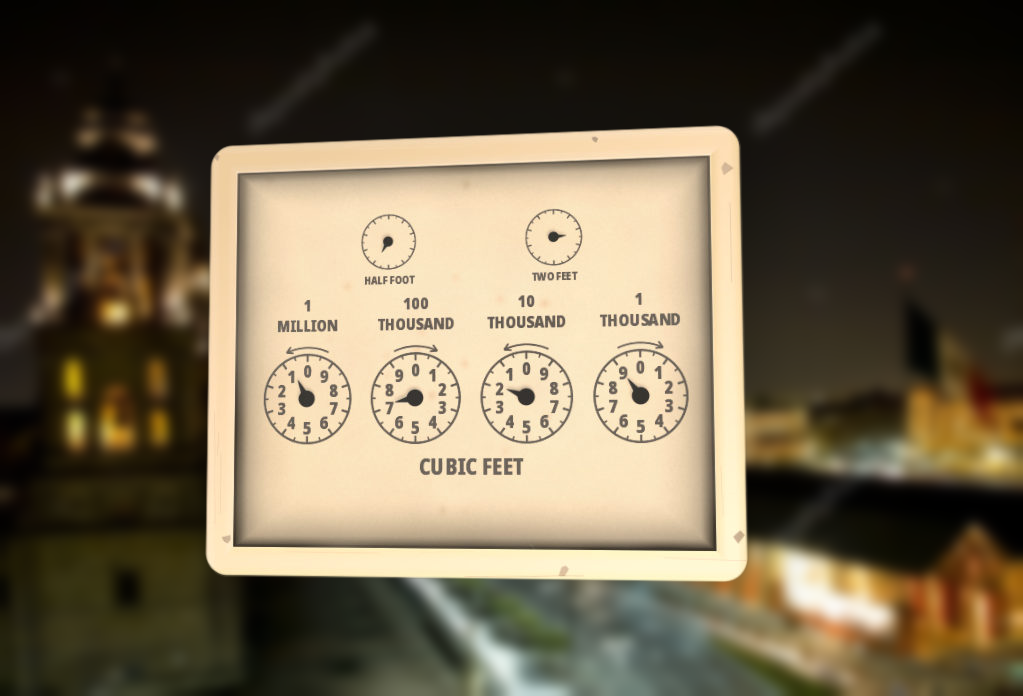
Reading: 71900 (ft³)
